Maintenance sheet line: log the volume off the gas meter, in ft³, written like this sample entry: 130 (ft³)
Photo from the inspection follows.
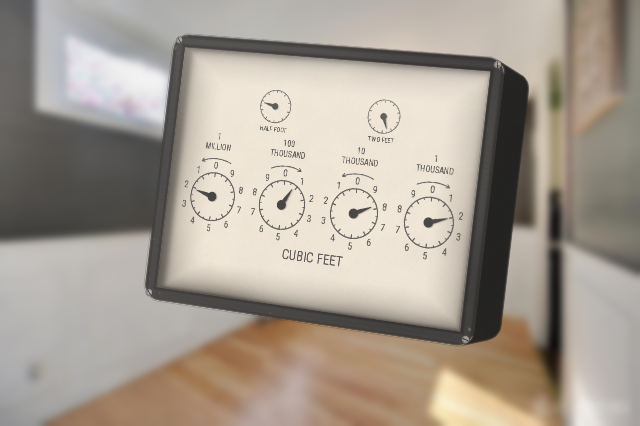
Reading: 208200 (ft³)
